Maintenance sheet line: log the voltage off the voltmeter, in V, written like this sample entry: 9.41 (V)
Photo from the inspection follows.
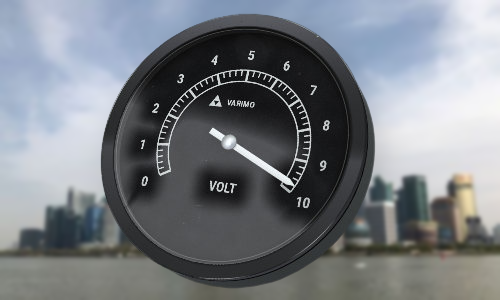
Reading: 9.8 (V)
